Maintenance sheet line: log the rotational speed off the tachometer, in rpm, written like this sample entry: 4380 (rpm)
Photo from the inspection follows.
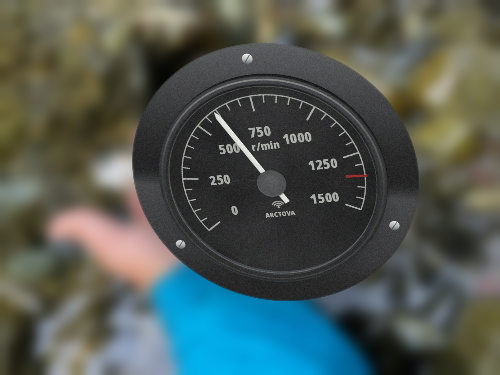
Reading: 600 (rpm)
